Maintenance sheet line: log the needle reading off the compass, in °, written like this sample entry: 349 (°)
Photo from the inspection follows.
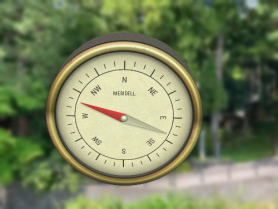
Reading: 290 (°)
